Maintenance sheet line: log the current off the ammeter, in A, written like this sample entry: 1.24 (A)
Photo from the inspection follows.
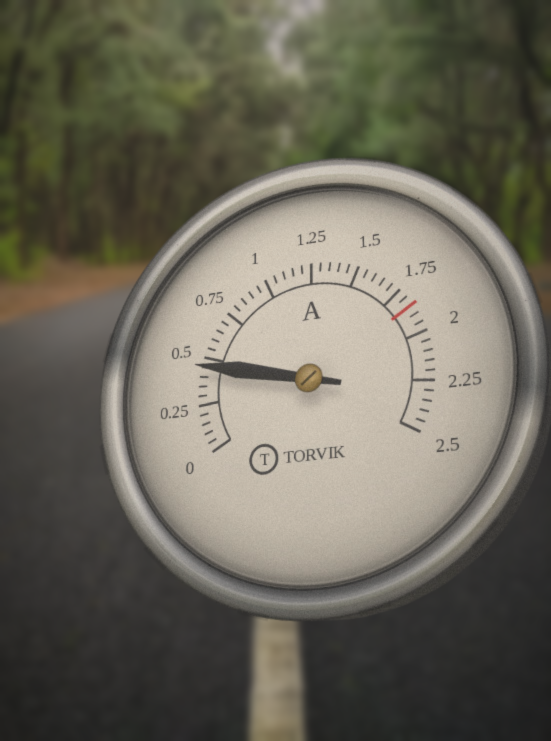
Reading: 0.45 (A)
